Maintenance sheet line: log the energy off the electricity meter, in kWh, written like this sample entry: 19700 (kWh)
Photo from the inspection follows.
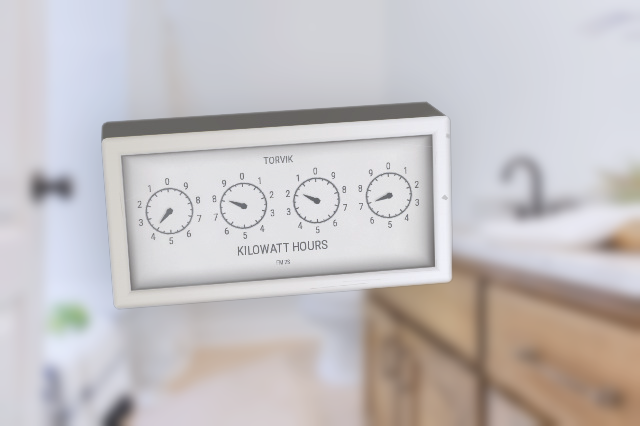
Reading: 3817 (kWh)
